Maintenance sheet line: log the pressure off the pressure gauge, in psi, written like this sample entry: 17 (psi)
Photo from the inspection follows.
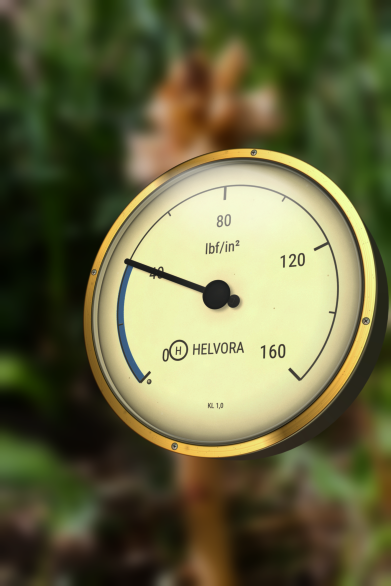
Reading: 40 (psi)
